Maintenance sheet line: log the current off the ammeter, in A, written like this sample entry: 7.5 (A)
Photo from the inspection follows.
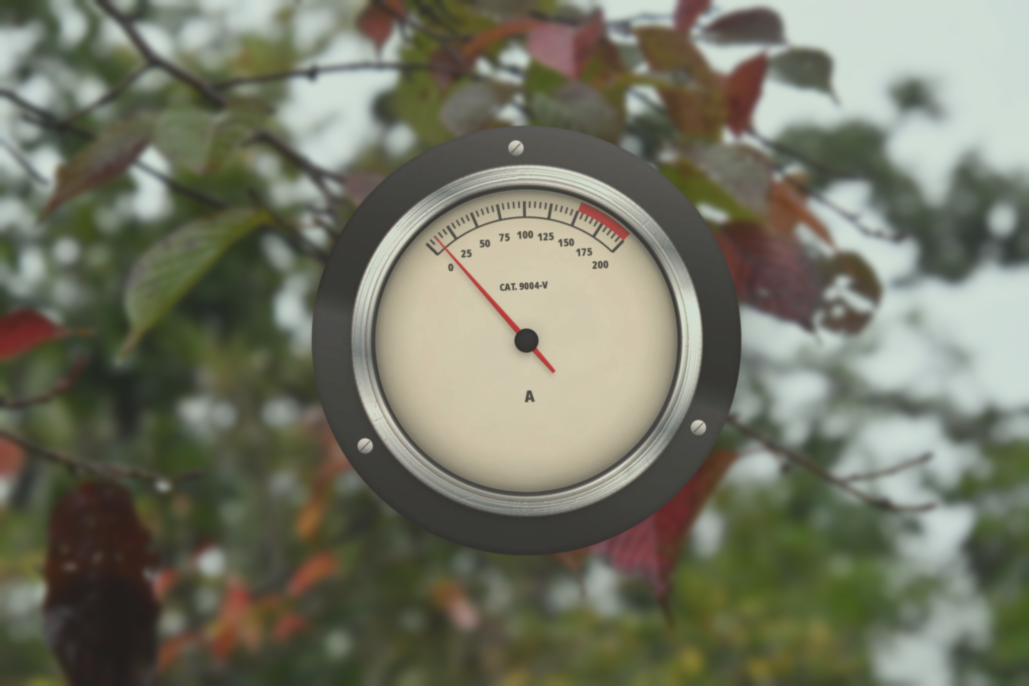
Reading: 10 (A)
